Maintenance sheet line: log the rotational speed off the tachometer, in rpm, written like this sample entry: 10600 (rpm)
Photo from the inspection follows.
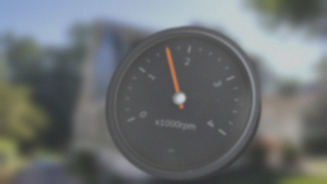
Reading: 1600 (rpm)
